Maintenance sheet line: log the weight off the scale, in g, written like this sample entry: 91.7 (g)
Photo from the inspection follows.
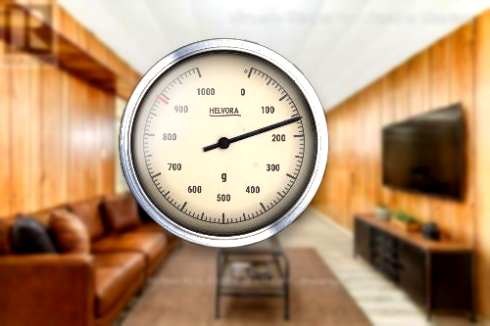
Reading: 160 (g)
